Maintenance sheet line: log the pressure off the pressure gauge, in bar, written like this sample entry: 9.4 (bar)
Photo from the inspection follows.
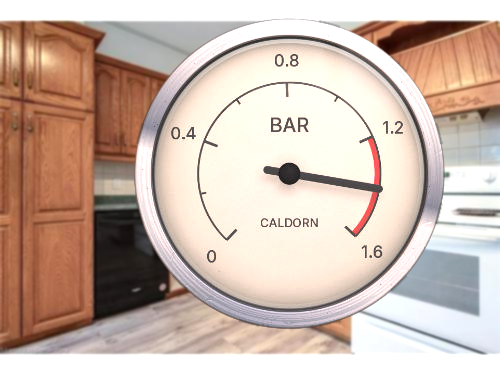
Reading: 1.4 (bar)
